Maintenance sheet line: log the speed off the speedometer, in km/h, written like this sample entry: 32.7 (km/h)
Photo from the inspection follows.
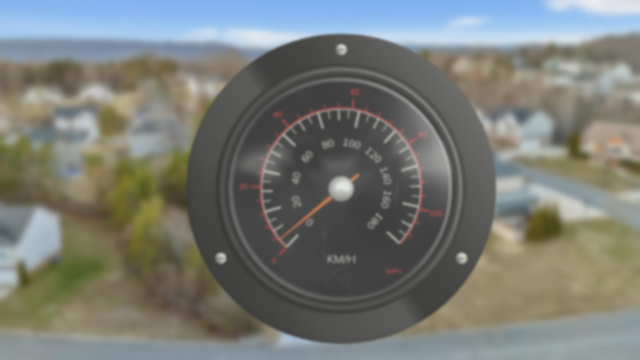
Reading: 5 (km/h)
